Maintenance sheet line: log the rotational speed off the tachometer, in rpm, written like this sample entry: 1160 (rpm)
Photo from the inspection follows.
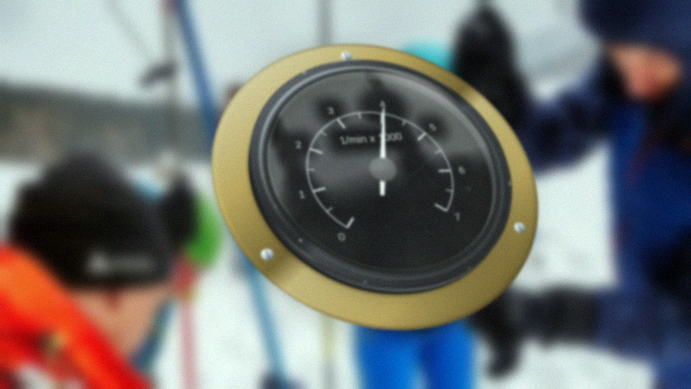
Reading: 4000 (rpm)
